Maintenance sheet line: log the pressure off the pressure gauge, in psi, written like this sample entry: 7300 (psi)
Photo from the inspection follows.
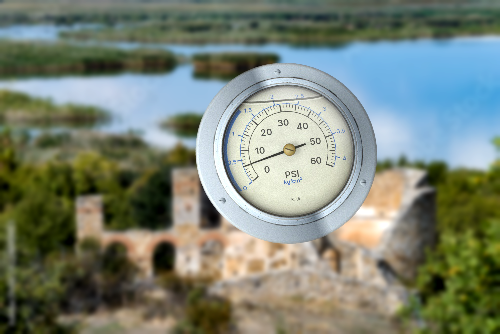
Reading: 5 (psi)
